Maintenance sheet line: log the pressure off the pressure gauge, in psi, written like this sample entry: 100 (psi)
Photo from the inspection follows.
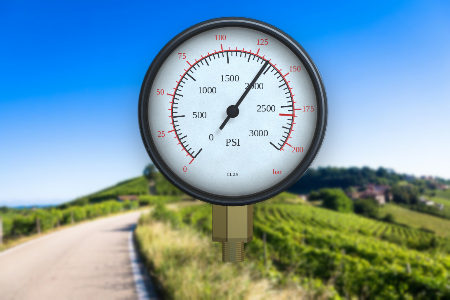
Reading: 1950 (psi)
